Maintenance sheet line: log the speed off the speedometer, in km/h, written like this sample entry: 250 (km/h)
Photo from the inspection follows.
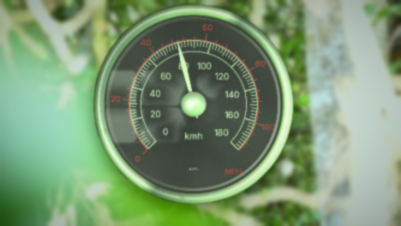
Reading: 80 (km/h)
